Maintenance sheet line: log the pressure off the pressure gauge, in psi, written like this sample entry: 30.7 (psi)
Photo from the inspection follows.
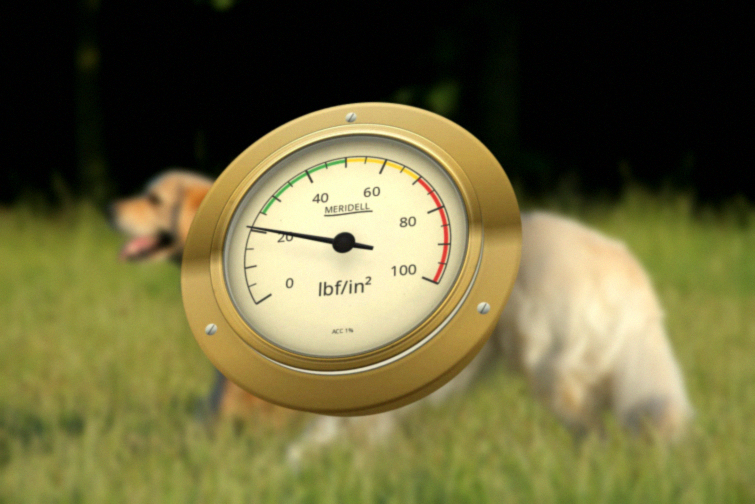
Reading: 20 (psi)
